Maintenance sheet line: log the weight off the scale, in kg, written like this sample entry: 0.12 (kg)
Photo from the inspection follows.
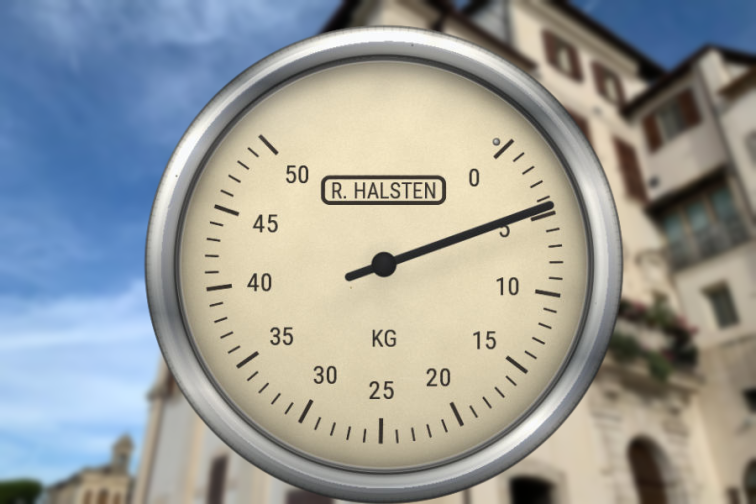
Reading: 4.5 (kg)
